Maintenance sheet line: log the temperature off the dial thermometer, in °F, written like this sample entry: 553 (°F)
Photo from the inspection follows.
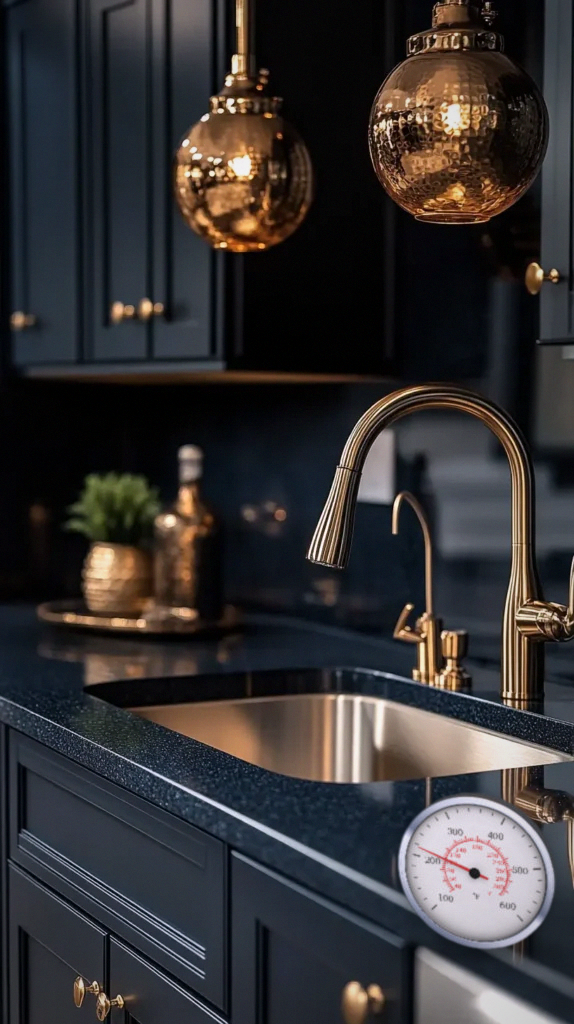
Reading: 220 (°F)
